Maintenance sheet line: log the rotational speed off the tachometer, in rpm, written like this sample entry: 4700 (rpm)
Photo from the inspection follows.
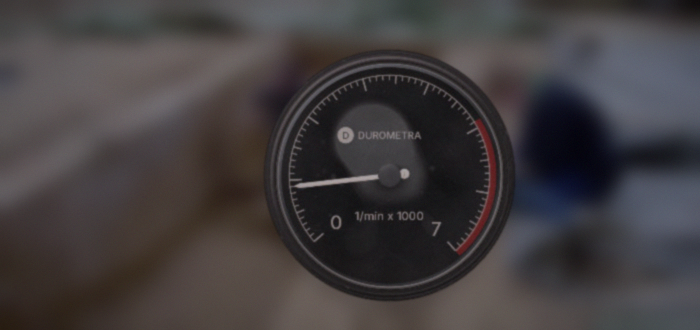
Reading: 900 (rpm)
